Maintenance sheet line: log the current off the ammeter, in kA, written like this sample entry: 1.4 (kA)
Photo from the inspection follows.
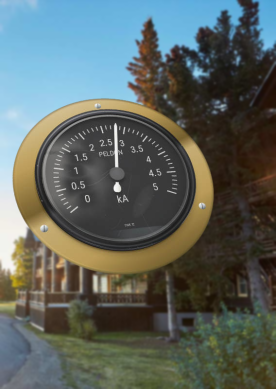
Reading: 2.8 (kA)
